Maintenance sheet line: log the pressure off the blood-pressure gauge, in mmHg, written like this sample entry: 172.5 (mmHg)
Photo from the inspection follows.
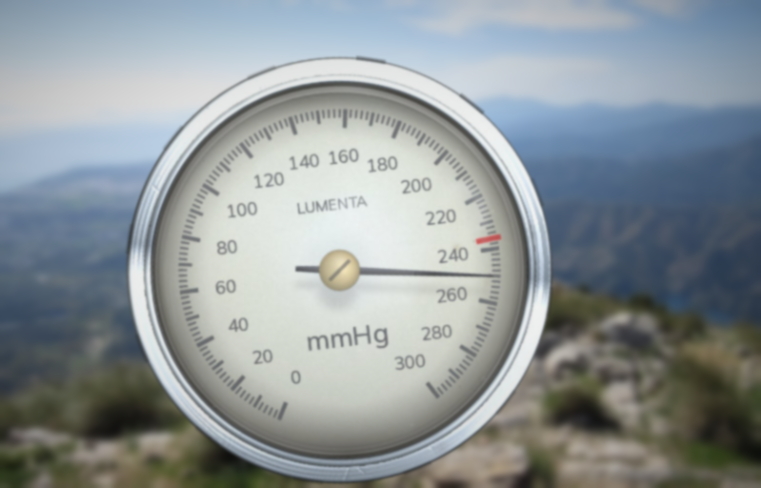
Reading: 250 (mmHg)
